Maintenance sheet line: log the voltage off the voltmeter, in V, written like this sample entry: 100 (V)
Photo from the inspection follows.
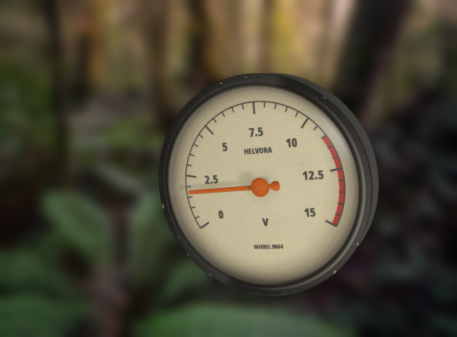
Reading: 1.75 (V)
